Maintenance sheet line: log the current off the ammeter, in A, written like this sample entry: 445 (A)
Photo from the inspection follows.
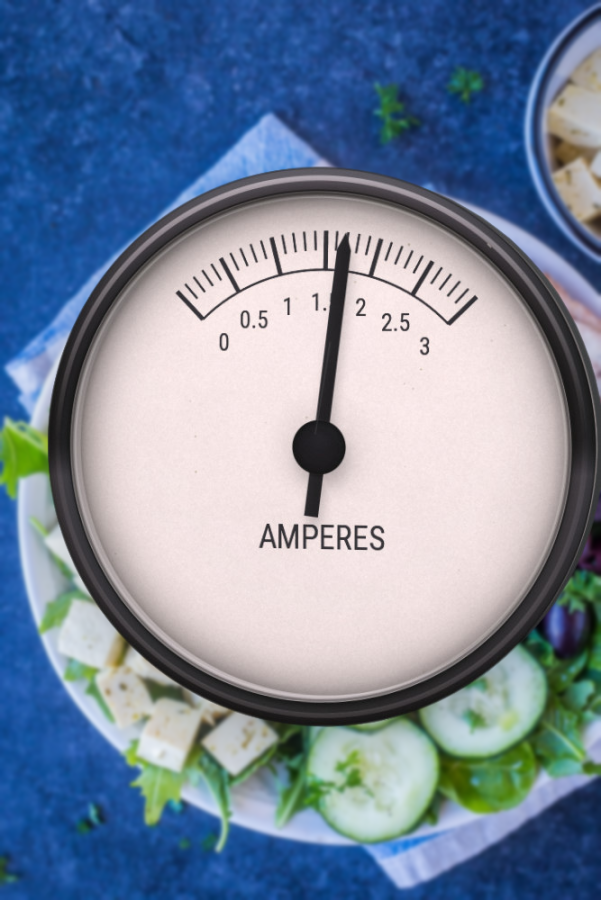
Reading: 1.7 (A)
